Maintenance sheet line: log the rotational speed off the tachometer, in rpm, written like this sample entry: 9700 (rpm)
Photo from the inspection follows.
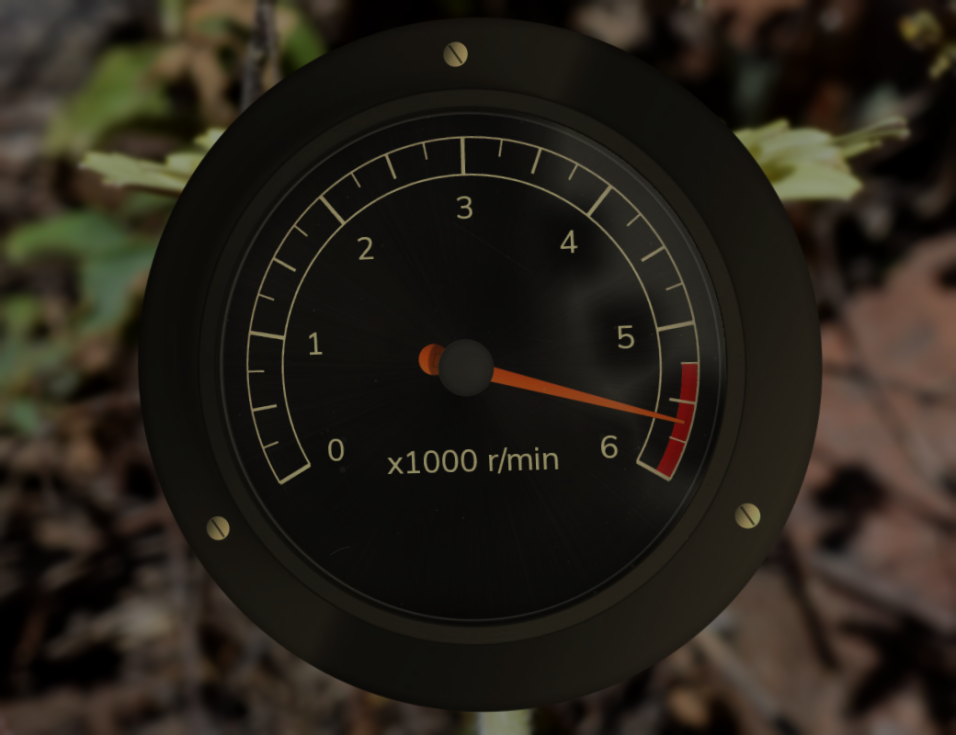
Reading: 5625 (rpm)
